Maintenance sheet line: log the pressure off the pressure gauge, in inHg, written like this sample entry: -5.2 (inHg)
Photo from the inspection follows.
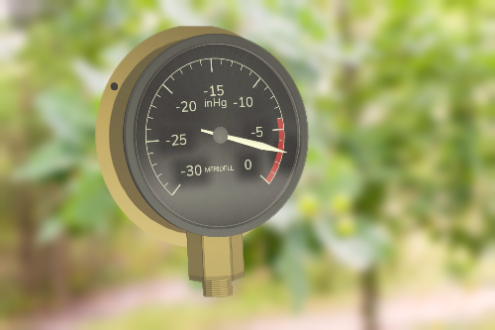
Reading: -3 (inHg)
